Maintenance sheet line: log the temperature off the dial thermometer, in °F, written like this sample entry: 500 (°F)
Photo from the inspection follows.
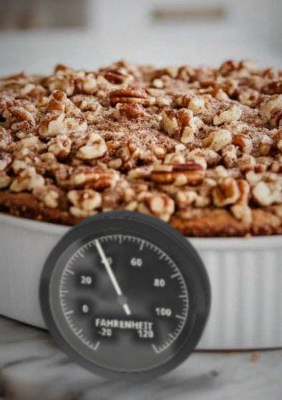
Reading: 40 (°F)
